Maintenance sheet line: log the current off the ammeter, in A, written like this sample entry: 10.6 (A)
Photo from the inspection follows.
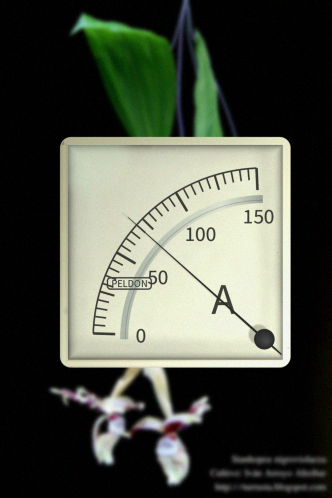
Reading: 70 (A)
